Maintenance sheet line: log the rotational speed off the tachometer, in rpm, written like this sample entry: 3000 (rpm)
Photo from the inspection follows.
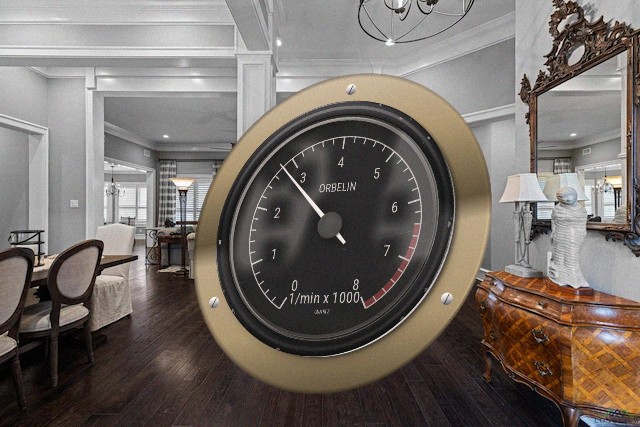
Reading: 2800 (rpm)
